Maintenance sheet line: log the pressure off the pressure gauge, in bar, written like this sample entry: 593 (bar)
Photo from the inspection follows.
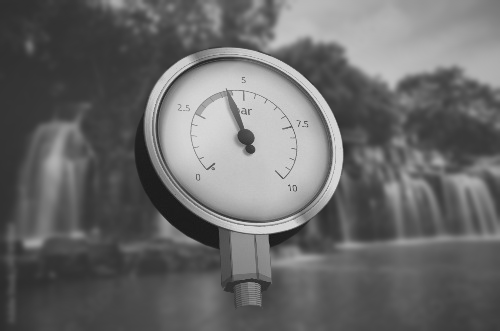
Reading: 4.25 (bar)
